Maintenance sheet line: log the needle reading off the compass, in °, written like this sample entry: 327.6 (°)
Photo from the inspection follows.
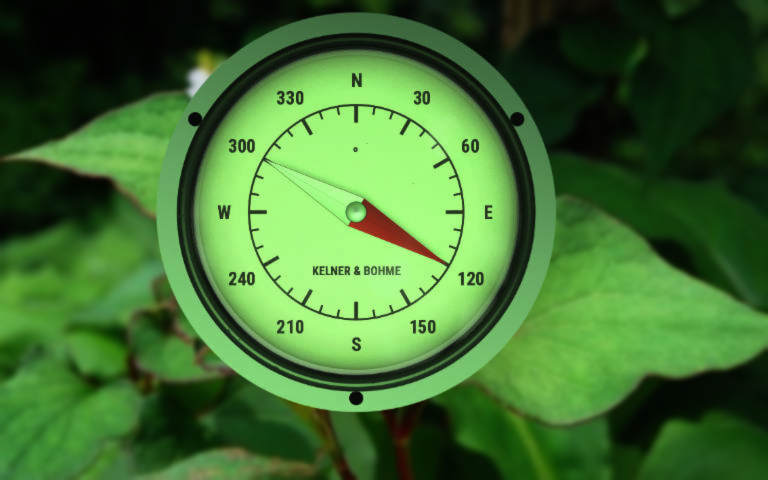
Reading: 120 (°)
